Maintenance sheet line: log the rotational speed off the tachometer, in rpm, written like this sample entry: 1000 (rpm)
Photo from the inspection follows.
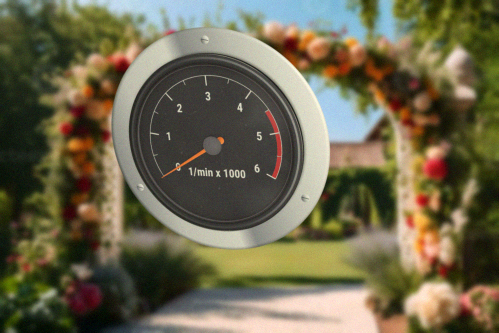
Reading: 0 (rpm)
